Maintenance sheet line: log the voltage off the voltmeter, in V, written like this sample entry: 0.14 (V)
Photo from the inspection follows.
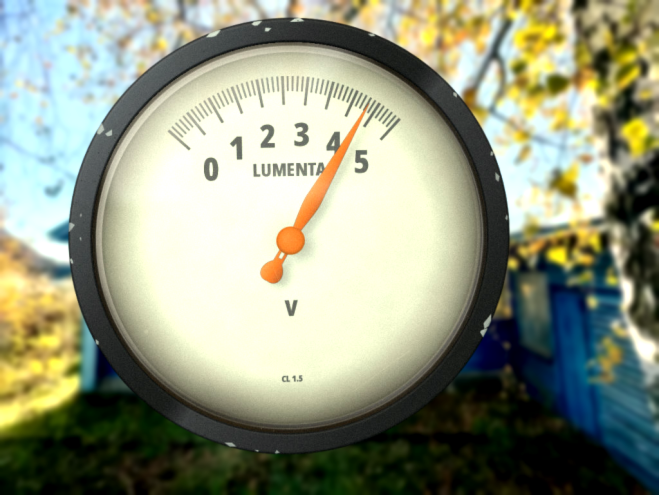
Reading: 4.3 (V)
